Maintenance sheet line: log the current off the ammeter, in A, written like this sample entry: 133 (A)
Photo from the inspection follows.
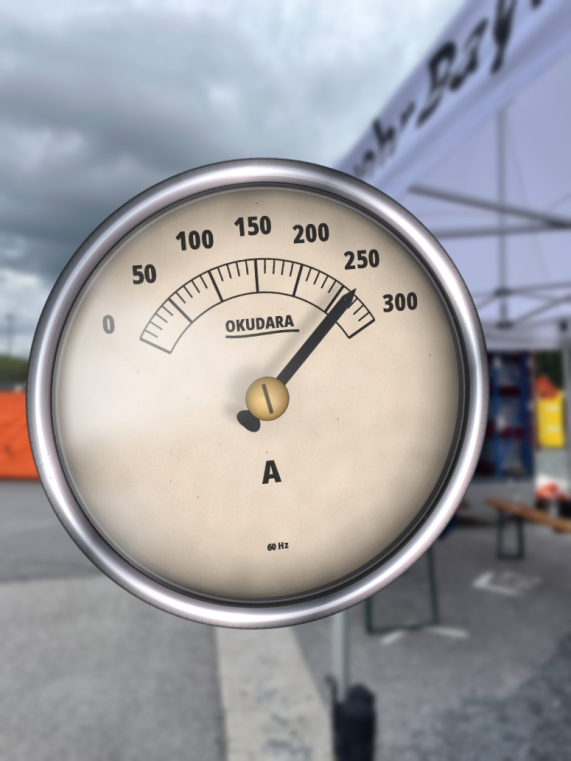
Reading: 260 (A)
